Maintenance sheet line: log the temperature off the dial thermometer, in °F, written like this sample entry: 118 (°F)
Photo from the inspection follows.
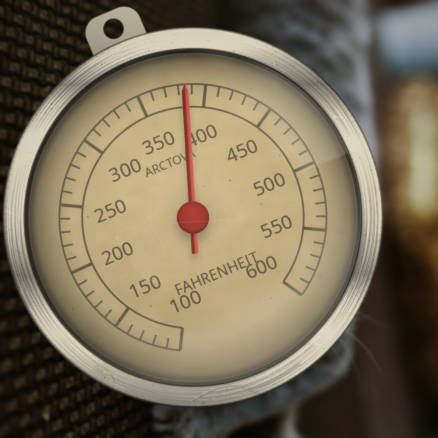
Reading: 385 (°F)
